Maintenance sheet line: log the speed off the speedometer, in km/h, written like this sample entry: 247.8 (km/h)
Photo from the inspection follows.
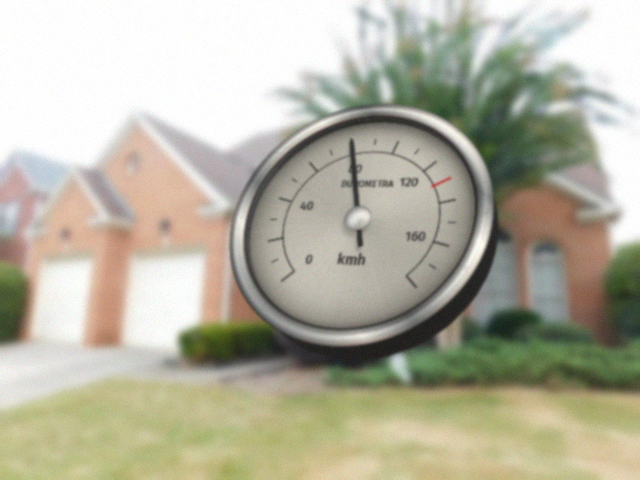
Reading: 80 (km/h)
